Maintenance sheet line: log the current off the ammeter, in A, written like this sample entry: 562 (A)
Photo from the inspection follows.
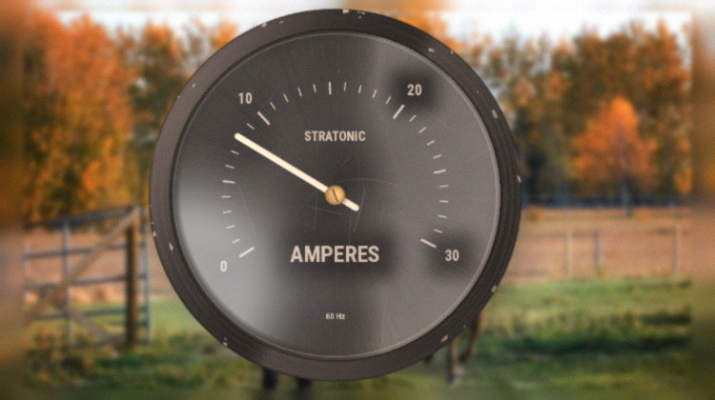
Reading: 8 (A)
